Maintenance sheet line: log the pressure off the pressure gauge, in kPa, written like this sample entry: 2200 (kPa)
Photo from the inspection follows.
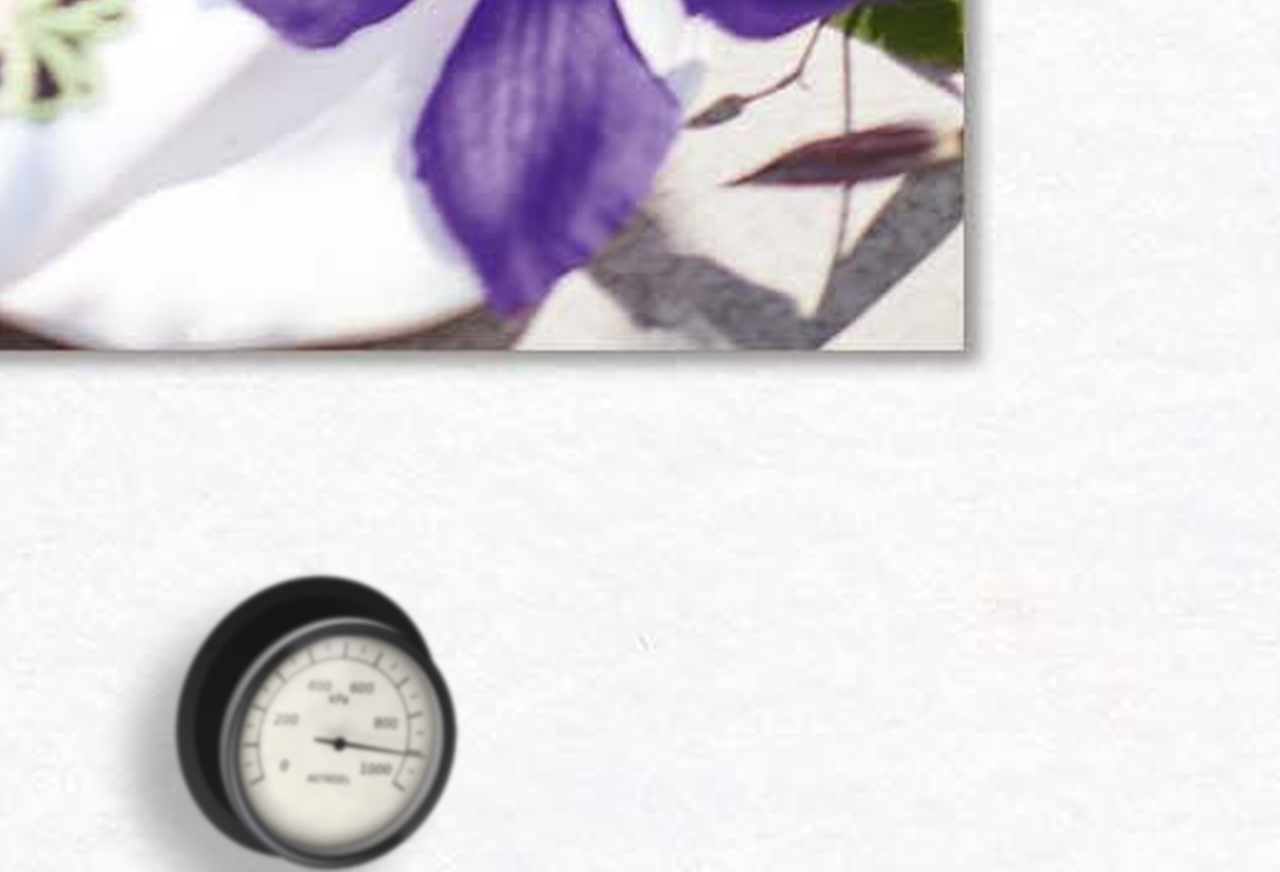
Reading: 900 (kPa)
